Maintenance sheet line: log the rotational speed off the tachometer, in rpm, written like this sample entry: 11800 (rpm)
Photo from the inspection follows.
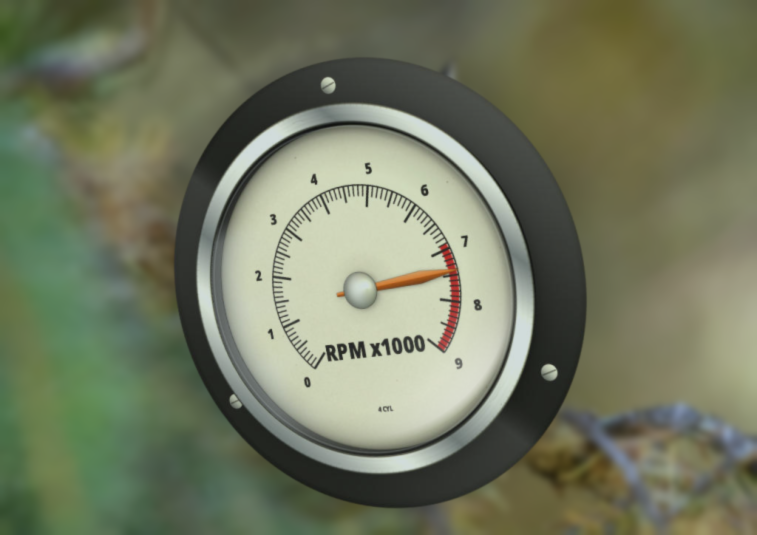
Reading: 7400 (rpm)
